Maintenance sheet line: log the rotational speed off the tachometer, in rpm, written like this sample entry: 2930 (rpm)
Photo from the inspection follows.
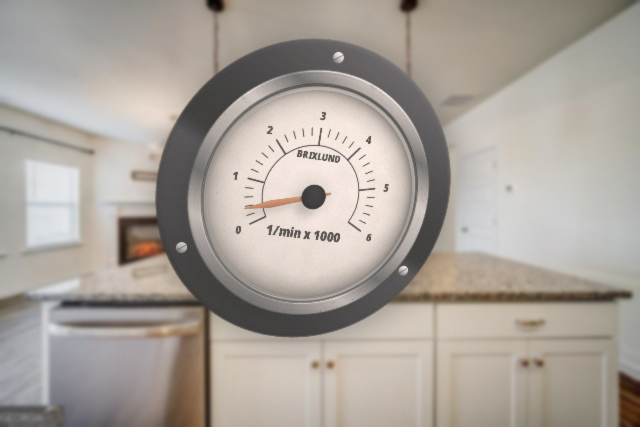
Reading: 400 (rpm)
